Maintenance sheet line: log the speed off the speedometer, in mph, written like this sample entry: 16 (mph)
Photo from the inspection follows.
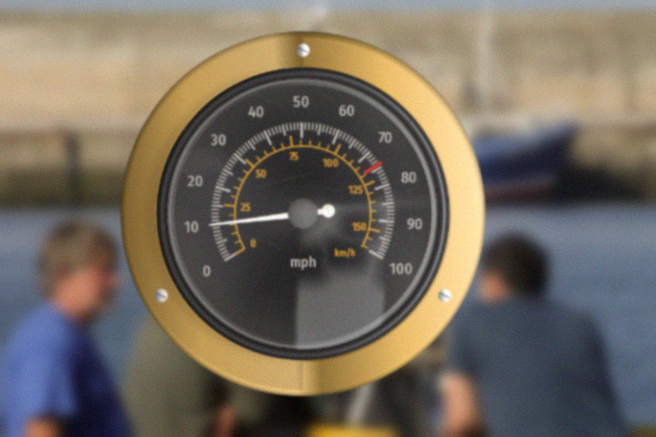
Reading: 10 (mph)
